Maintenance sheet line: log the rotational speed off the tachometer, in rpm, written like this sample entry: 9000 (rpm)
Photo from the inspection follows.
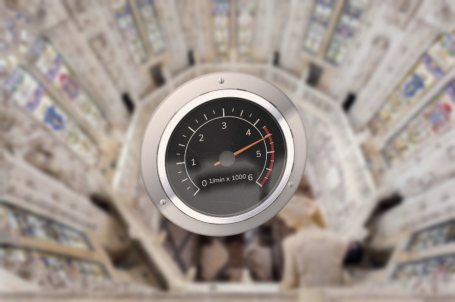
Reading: 4500 (rpm)
